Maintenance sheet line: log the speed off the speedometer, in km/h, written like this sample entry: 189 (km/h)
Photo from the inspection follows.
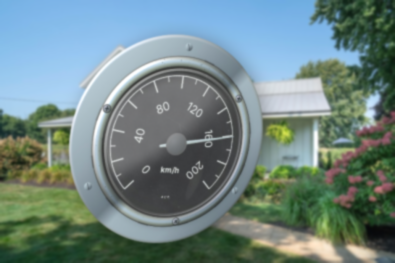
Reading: 160 (km/h)
